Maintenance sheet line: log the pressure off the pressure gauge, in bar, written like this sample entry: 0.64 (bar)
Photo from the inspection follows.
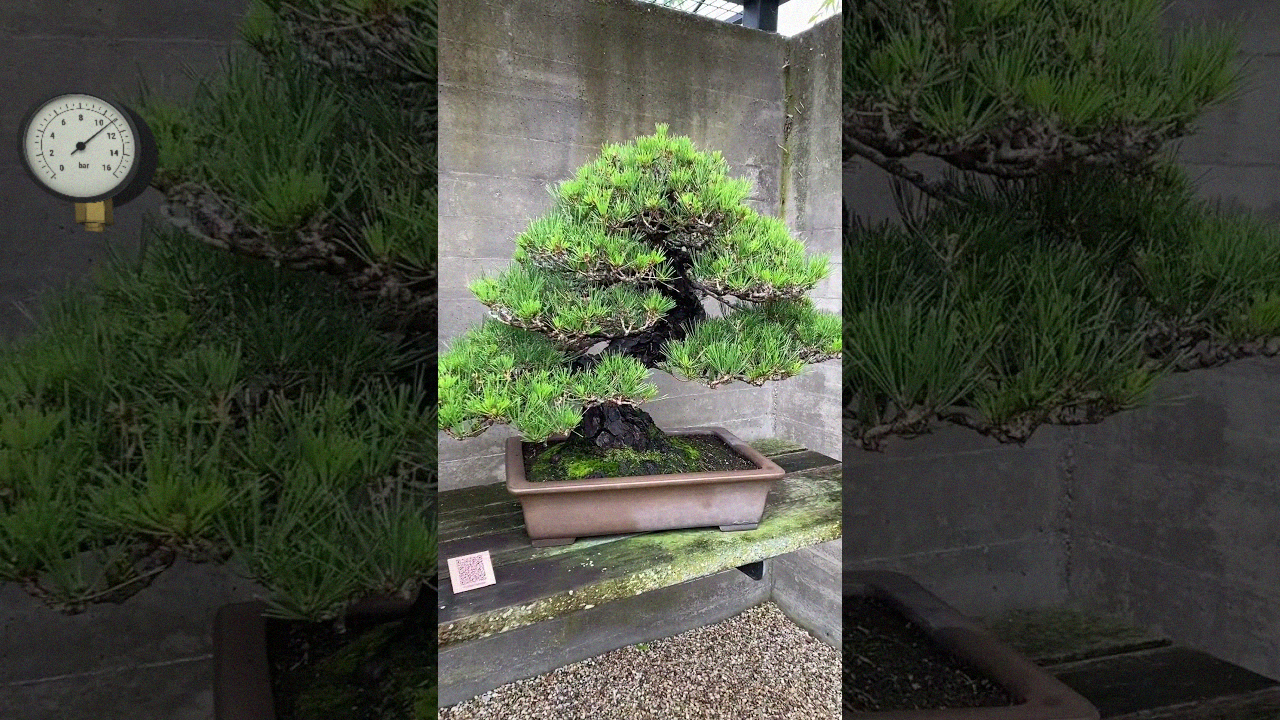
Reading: 11 (bar)
